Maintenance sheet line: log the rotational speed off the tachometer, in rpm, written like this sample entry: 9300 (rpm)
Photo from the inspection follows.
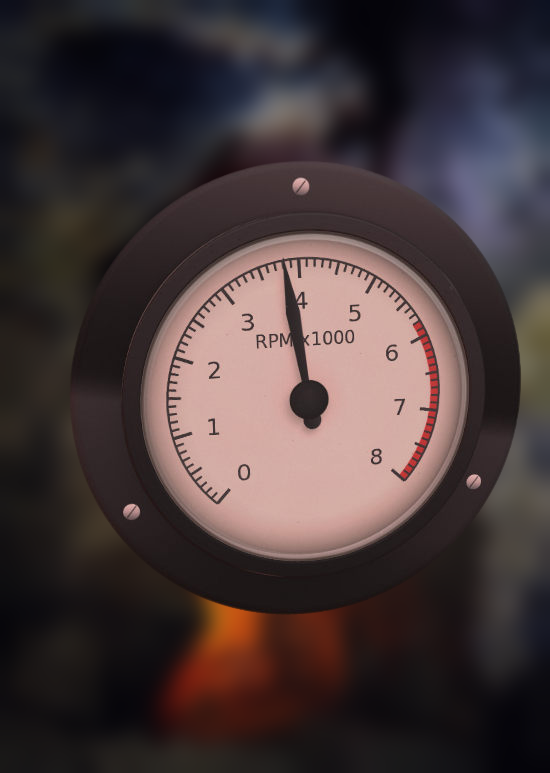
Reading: 3800 (rpm)
